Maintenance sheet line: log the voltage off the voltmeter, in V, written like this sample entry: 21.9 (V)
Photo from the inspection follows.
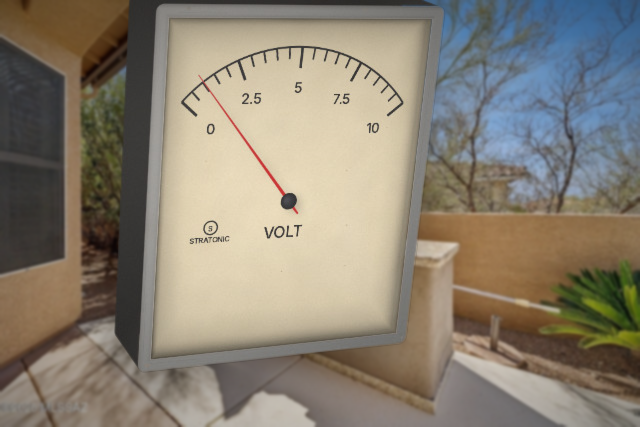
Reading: 1 (V)
